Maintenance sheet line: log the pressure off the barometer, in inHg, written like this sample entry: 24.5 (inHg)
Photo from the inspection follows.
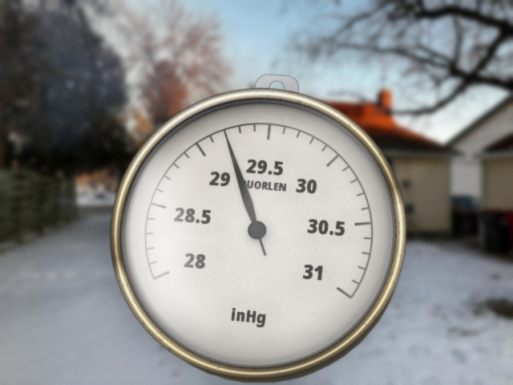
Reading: 29.2 (inHg)
